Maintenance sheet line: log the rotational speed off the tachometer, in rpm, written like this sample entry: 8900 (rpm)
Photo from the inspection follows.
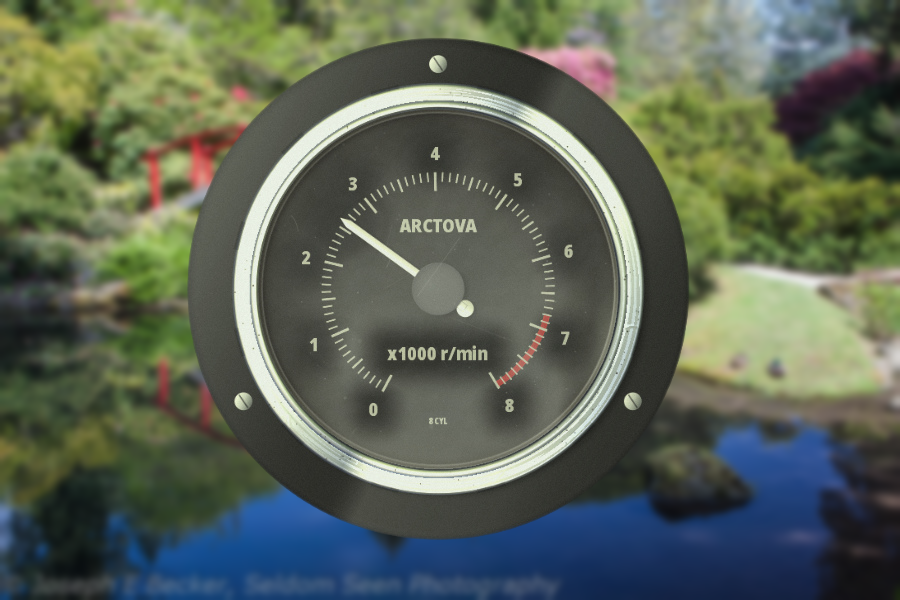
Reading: 2600 (rpm)
